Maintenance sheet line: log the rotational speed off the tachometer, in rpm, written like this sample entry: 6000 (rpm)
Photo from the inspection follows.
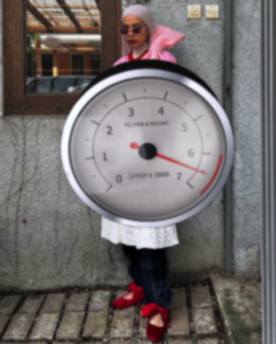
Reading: 6500 (rpm)
